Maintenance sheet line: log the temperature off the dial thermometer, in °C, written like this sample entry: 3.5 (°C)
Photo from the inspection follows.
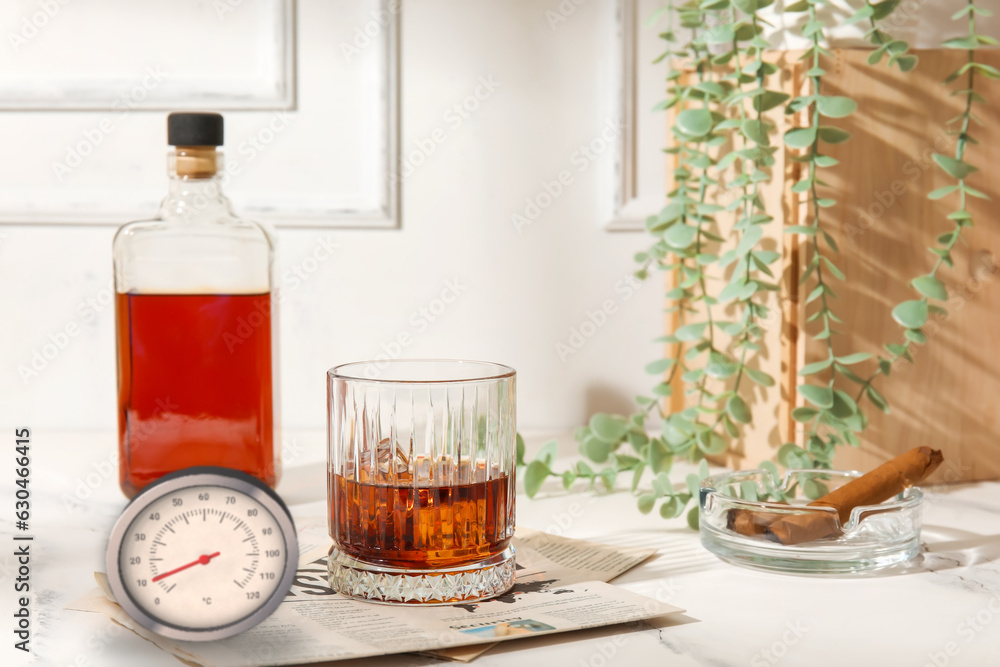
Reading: 10 (°C)
